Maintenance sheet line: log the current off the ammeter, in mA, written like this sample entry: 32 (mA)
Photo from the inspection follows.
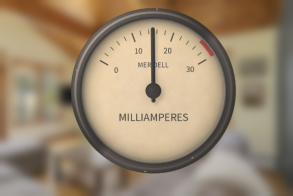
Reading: 15 (mA)
